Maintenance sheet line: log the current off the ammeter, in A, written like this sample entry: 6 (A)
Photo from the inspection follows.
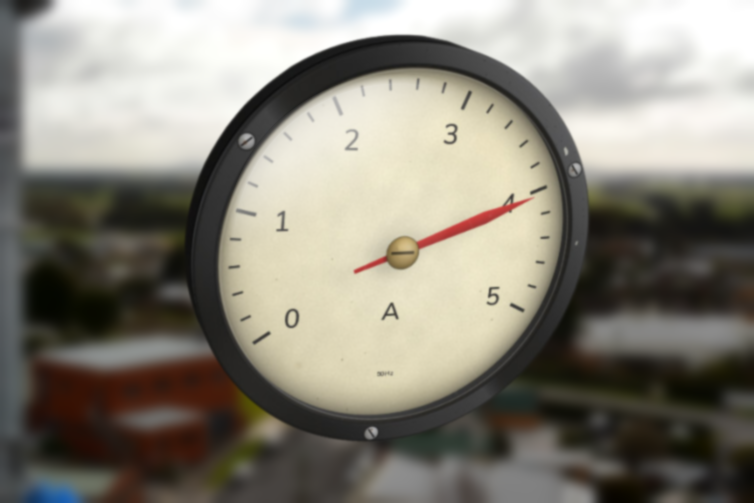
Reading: 4 (A)
